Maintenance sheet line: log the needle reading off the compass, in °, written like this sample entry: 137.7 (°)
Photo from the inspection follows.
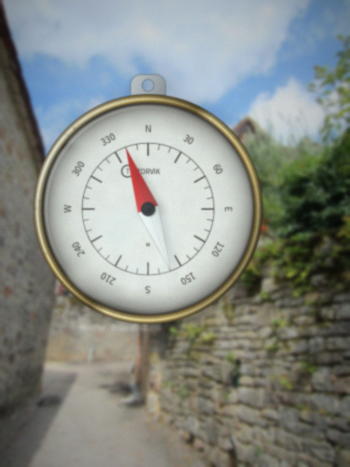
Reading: 340 (°)
